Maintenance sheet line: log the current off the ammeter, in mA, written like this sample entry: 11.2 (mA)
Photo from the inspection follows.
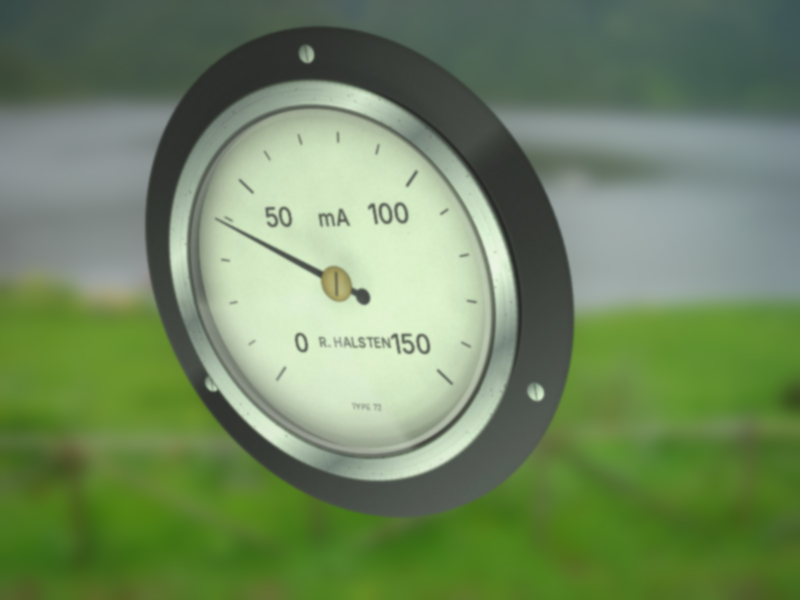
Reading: 40 (mA)
